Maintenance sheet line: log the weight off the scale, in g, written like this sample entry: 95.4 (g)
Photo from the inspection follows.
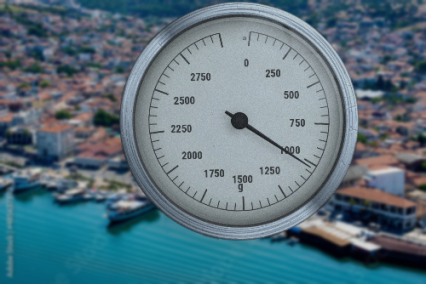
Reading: 1025 (g)
